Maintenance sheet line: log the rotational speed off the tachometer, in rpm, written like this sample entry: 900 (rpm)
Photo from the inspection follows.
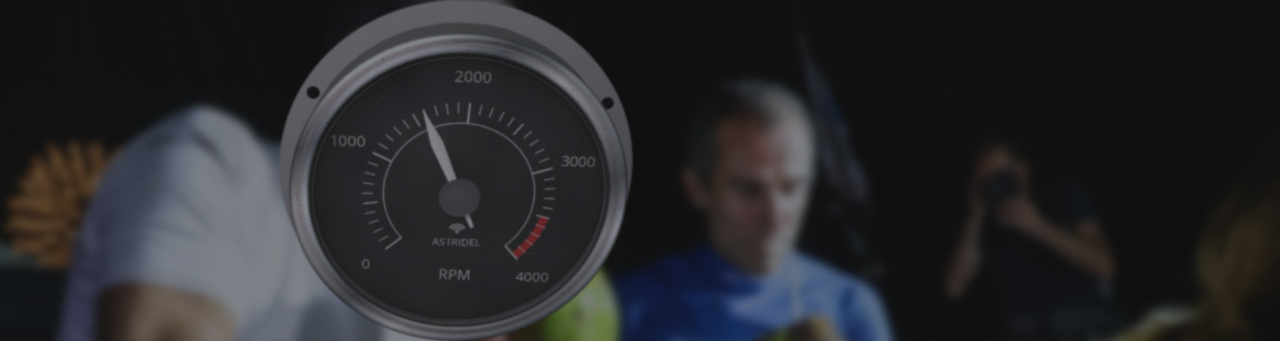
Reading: 1600 (rpm)
